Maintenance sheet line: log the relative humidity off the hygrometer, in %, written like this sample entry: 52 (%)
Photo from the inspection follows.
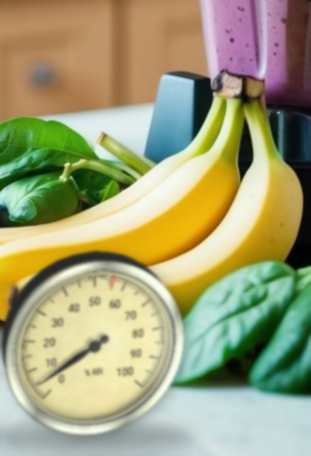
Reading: 5 (%)
